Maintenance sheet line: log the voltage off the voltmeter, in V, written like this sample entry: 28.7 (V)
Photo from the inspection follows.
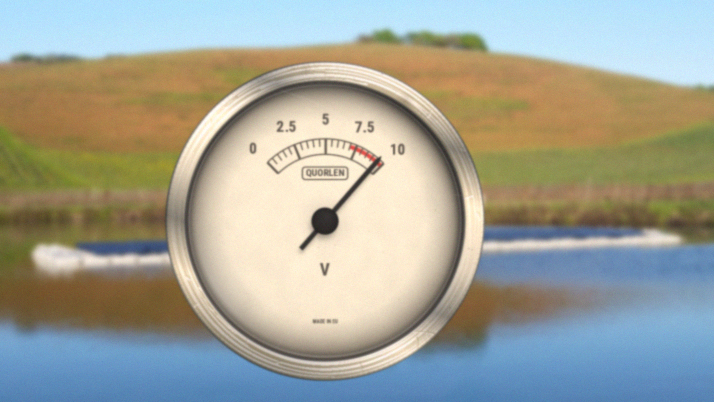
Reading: 9.5 (V)
